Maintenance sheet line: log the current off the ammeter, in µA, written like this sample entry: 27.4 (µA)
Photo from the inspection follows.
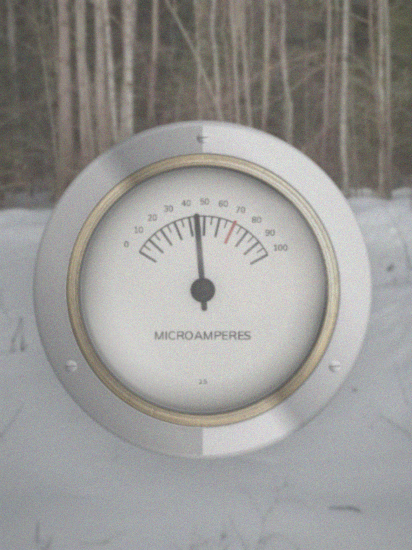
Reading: 45 (µA)
